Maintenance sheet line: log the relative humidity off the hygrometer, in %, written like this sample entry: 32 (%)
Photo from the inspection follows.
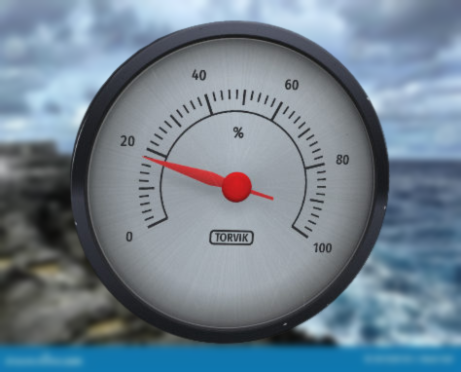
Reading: 18 (%)
